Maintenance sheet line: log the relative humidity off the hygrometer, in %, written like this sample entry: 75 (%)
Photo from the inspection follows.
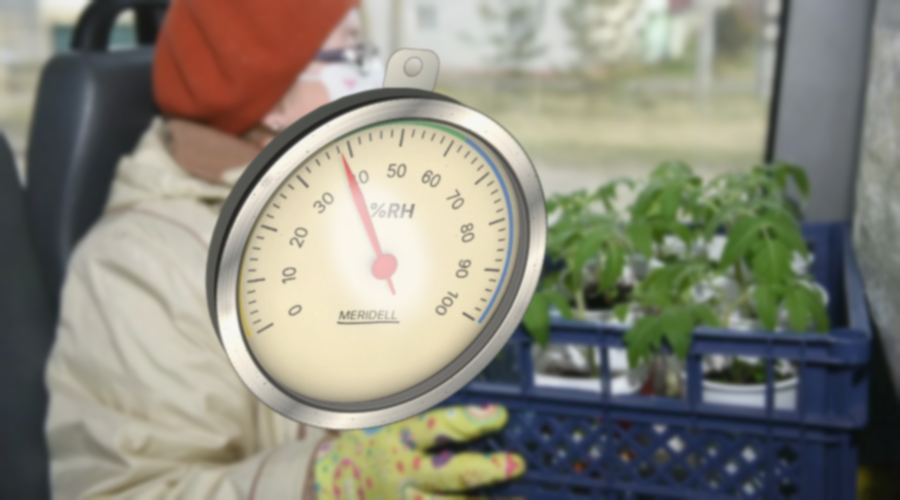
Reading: 38 (%)
